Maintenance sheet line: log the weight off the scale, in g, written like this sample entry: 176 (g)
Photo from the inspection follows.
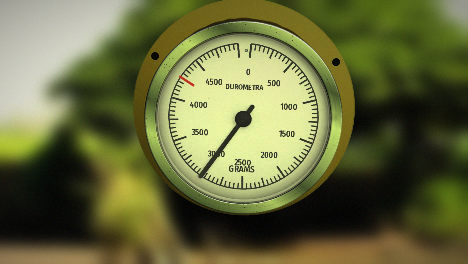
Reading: 3000 (g)
